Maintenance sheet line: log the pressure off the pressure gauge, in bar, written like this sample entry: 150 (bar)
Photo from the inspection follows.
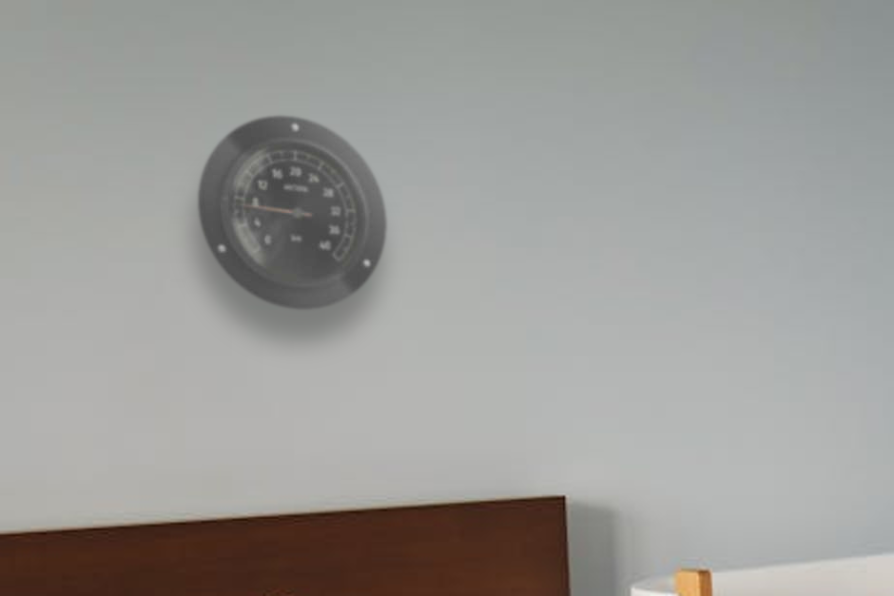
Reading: 7 (bar)
